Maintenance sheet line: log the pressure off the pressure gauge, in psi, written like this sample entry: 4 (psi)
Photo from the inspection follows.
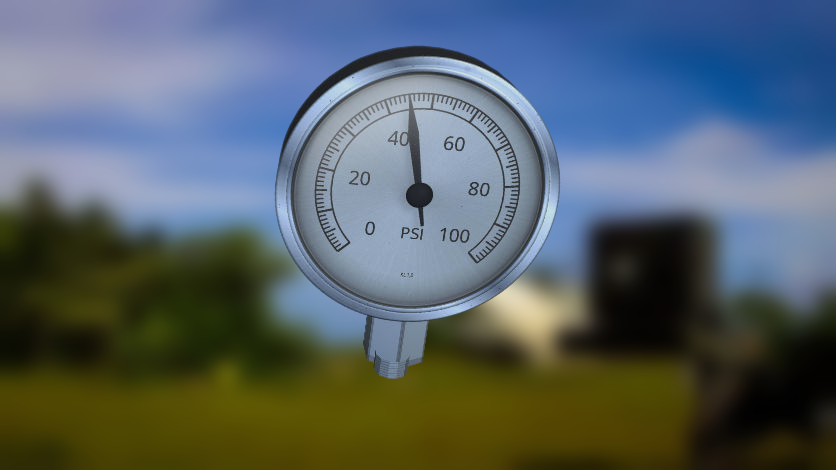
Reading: 45 (psi)
